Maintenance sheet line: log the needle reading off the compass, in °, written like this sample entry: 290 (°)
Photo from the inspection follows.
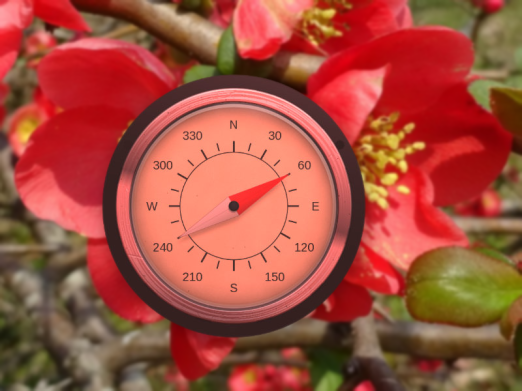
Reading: 60 (°)
